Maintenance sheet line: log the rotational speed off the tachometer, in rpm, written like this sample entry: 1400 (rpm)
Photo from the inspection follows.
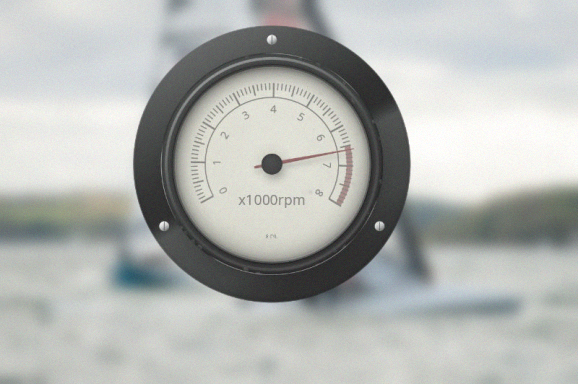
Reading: 6600 (rpm)
